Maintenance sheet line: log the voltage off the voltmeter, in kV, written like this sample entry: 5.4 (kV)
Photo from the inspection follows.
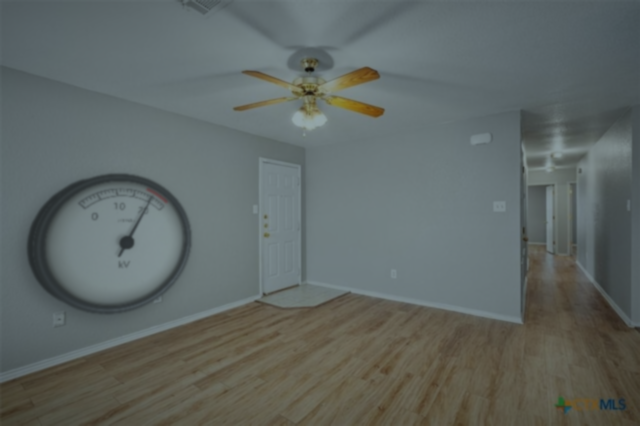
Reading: 20 (kV)
